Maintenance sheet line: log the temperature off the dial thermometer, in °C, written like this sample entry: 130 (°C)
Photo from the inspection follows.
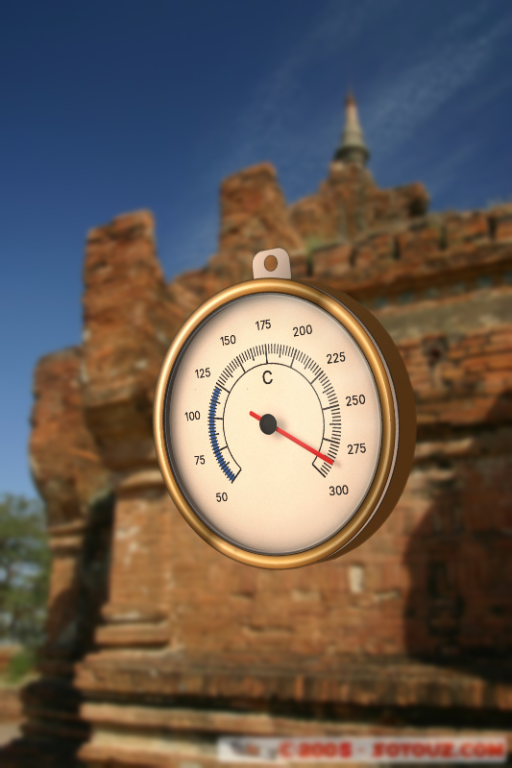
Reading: 287.5 (°C)
